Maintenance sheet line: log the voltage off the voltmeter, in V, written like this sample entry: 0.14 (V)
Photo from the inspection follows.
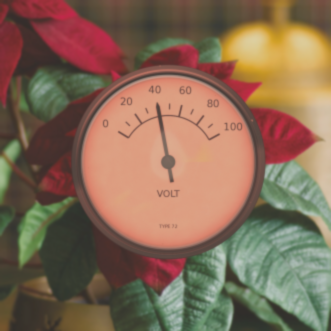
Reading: 40 (V)
